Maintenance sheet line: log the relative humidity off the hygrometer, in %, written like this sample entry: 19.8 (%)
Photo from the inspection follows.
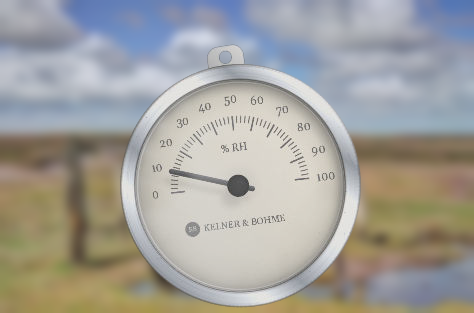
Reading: 10 (%)
